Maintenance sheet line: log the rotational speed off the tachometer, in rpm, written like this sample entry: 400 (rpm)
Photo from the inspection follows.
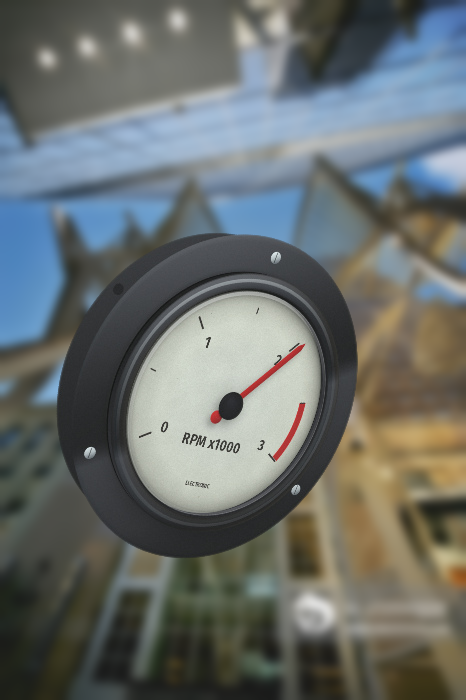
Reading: 2000 (rpm)
